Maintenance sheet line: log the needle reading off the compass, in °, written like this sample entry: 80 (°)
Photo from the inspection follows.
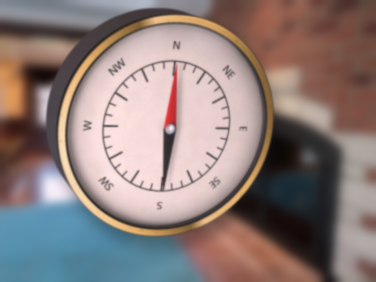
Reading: 0 (°)
